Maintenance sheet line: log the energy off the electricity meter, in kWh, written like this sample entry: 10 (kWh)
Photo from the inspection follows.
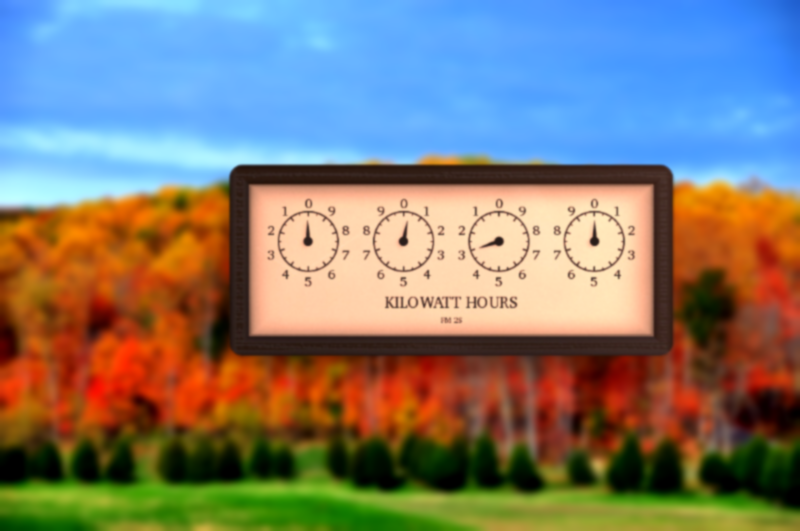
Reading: 30 (kWh)
